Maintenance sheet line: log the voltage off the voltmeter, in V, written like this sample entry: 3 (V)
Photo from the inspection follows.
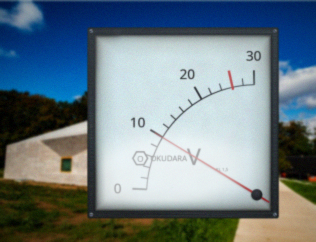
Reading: 10 (V)
